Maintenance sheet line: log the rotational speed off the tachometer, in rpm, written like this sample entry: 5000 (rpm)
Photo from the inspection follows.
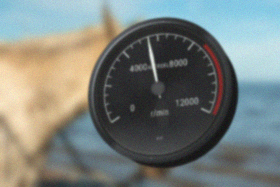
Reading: 5500 (rpm)
